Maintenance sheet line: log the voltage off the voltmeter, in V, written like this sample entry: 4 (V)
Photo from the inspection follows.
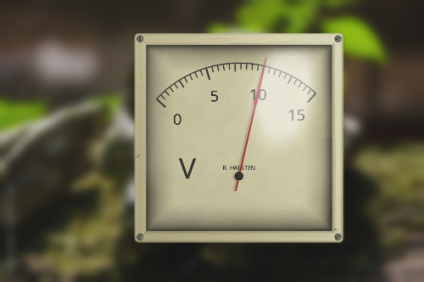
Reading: 10 (V)
